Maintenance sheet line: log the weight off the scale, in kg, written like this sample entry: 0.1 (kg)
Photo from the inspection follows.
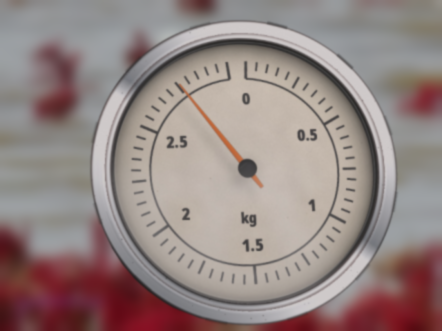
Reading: 2.75 (kg)
